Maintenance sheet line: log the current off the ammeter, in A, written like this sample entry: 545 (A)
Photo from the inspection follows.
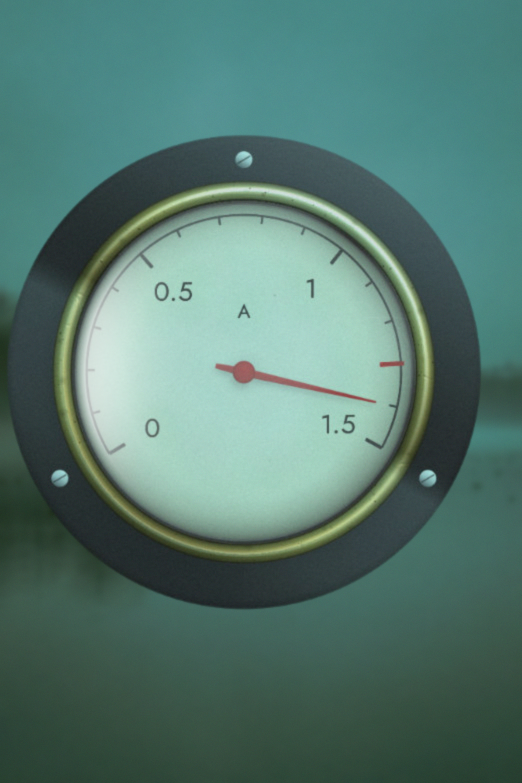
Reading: 1.4 (A)
